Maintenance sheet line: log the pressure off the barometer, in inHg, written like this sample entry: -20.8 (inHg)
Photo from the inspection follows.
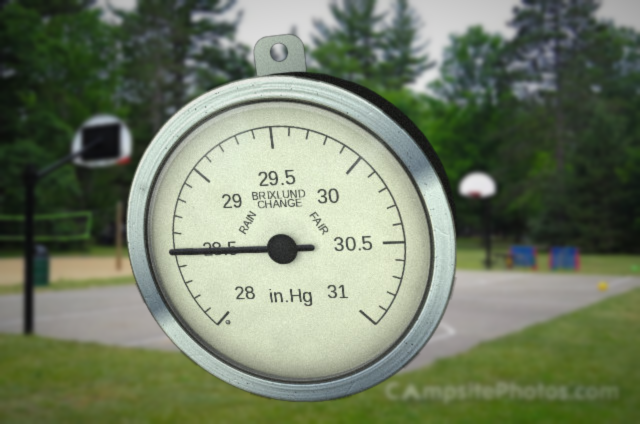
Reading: 28.5 (inHg)
